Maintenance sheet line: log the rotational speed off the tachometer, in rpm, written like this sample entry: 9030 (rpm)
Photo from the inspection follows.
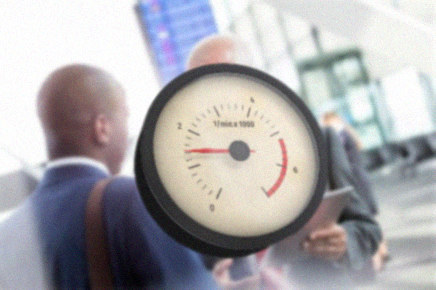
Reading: 1400 (rpm)
